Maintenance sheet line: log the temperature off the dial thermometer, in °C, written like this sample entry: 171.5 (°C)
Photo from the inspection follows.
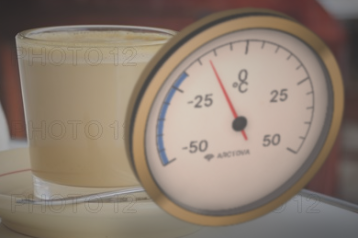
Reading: -12.5 (°C)
